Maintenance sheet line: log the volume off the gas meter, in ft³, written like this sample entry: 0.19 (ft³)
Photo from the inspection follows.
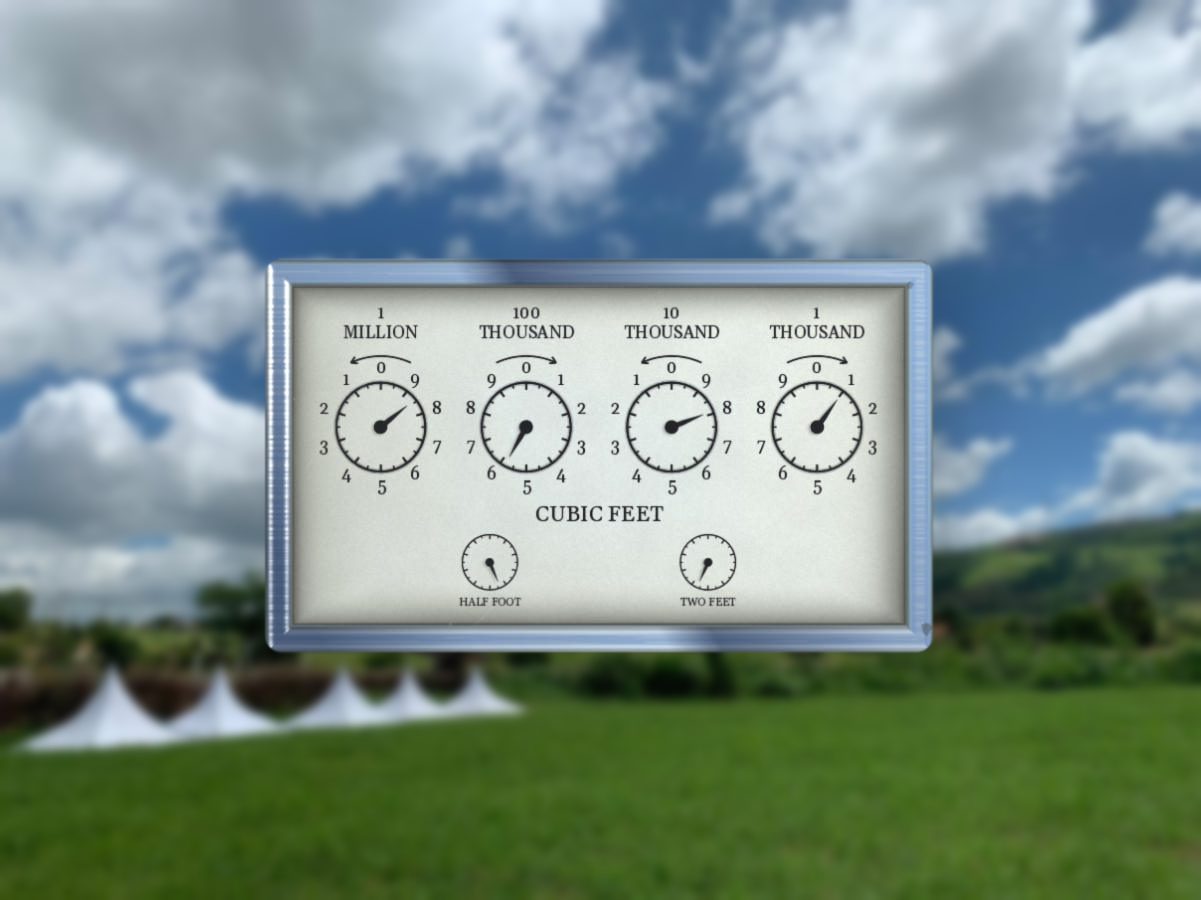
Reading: 858100 (ft³)
